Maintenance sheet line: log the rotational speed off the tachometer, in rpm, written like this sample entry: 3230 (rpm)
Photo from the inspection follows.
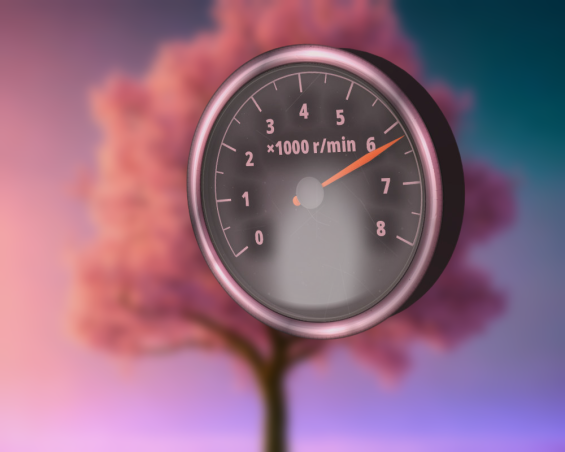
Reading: 6250 (rpm)
